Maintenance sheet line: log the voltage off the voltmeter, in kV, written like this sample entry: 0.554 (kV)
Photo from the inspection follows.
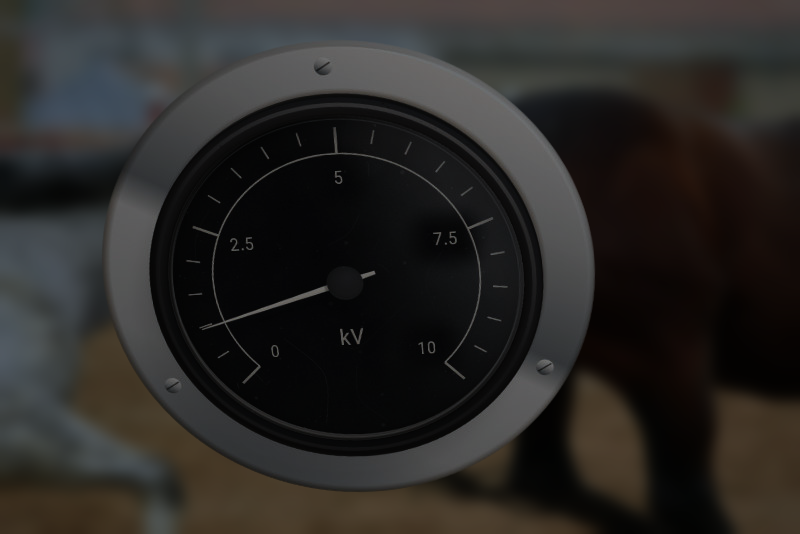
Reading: 1 (kV)
